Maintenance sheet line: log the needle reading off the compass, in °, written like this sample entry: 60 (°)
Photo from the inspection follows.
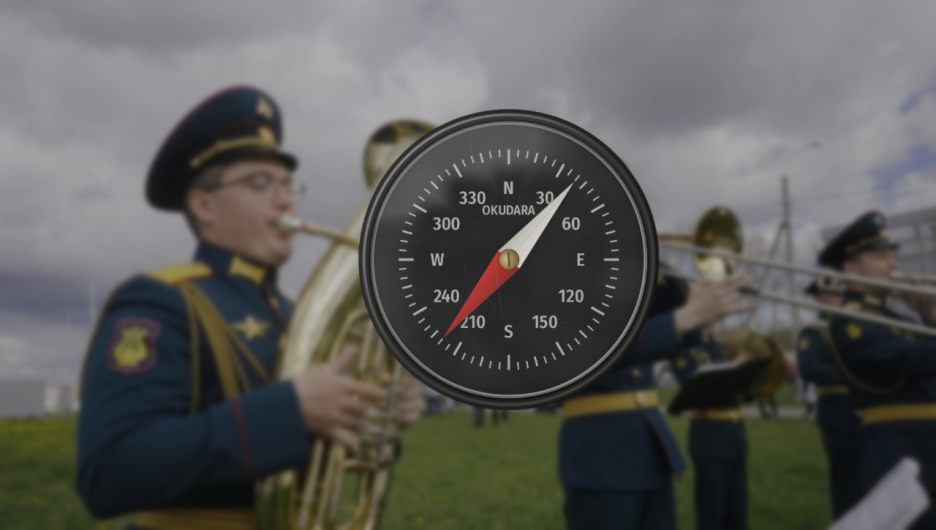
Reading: 220 (°)
